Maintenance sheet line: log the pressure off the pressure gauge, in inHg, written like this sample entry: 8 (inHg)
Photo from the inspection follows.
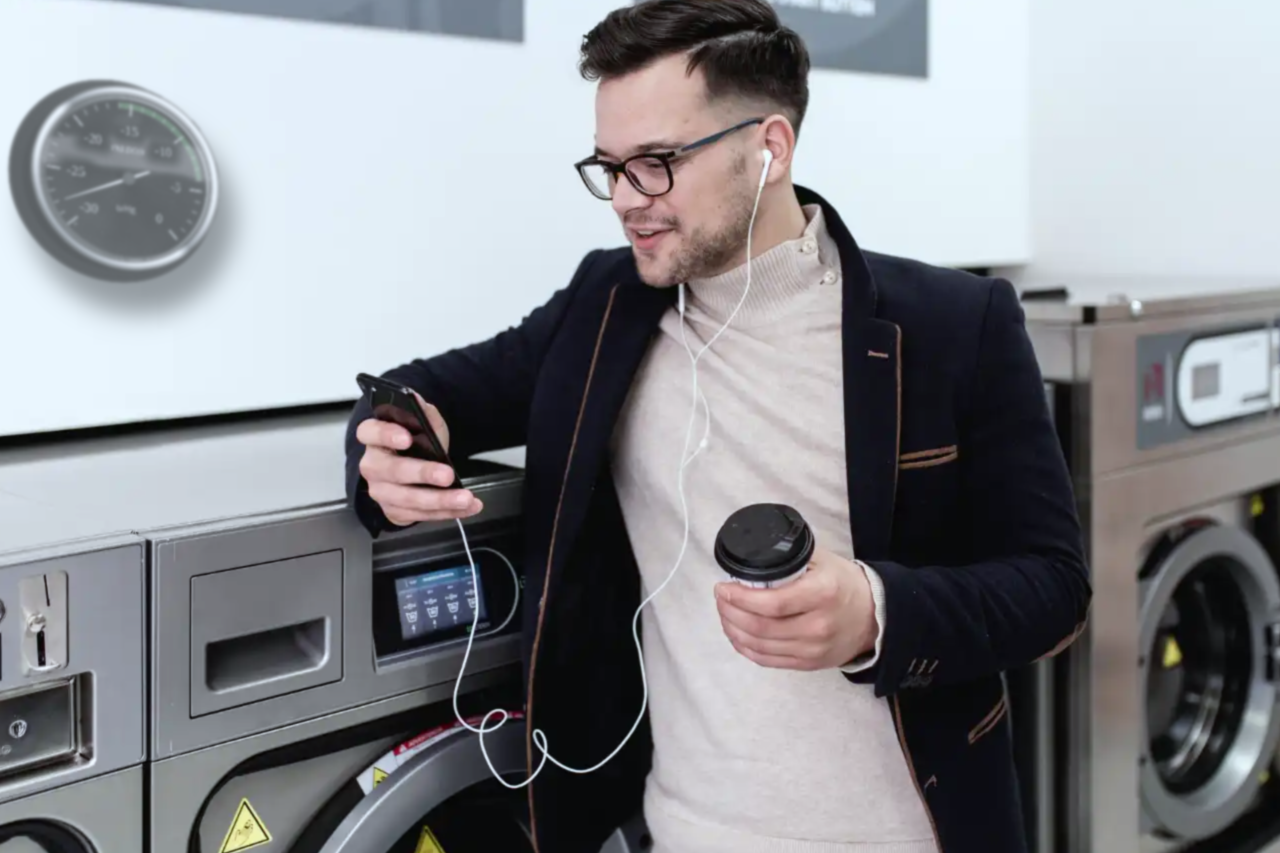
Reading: -28 (inHg)
